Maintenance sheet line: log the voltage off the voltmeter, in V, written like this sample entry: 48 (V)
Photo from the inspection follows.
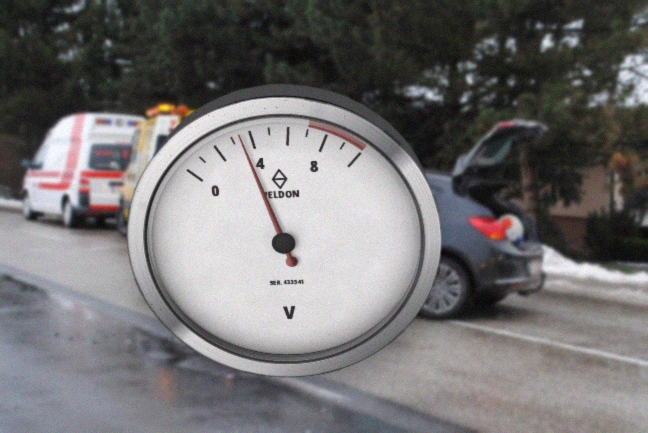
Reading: 3.5 (V)
